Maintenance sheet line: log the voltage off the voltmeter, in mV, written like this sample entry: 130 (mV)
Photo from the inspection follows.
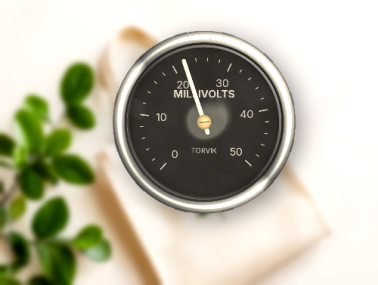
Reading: 22 (mV)
